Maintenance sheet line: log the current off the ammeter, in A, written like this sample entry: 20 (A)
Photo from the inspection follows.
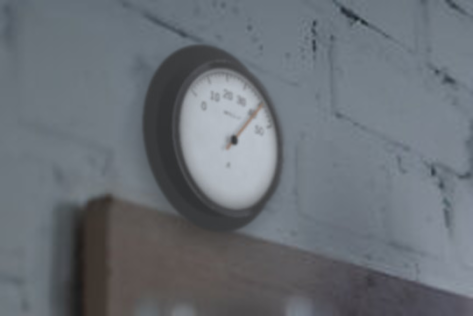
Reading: 40 (A)
